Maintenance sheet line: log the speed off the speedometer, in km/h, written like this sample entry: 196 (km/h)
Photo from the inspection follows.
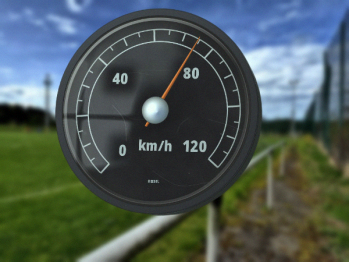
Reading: 75 (km/h)
